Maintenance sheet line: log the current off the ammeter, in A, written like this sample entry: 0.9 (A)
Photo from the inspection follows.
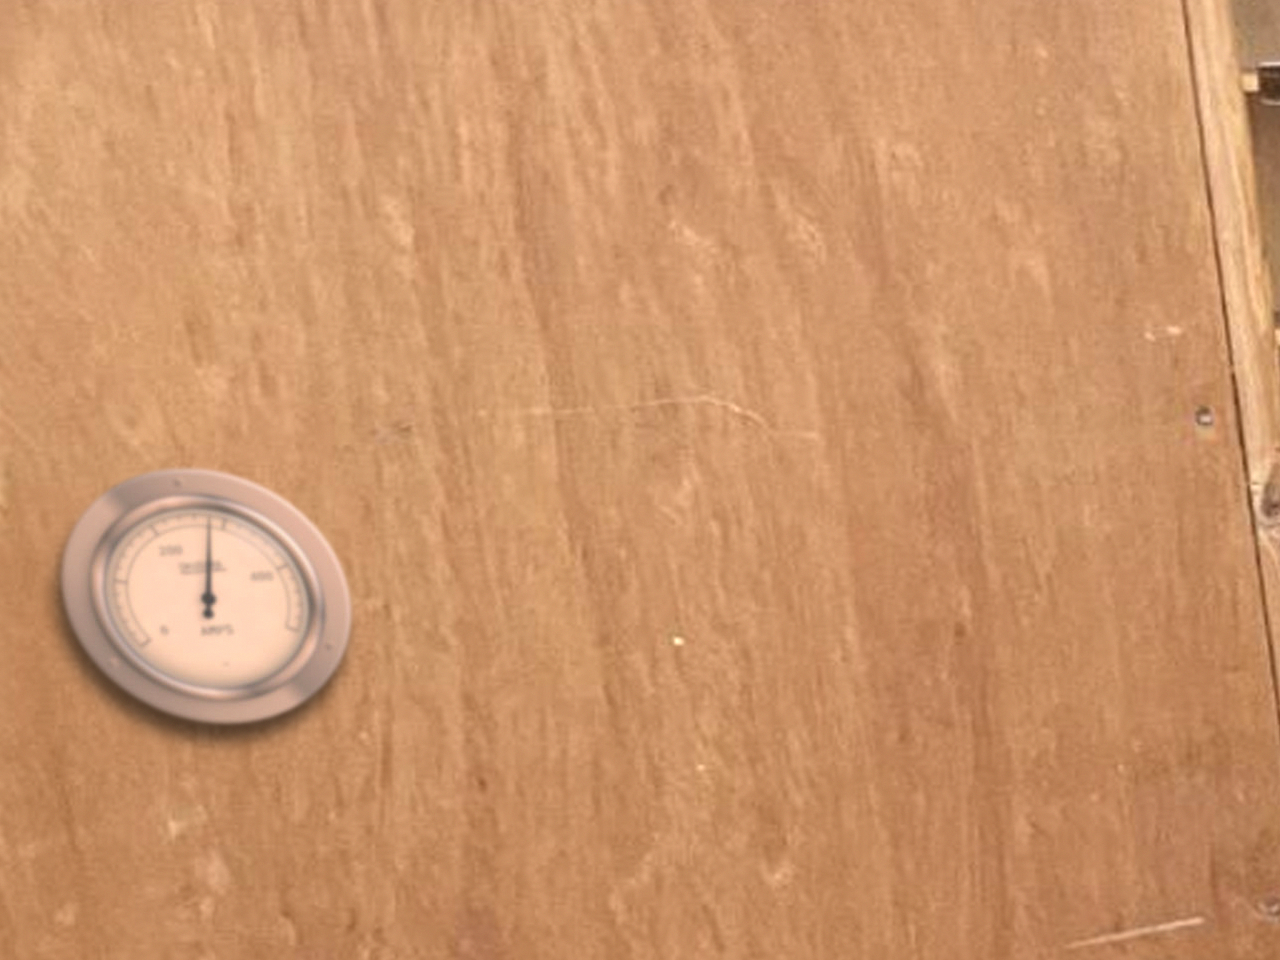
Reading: 280 (A)
